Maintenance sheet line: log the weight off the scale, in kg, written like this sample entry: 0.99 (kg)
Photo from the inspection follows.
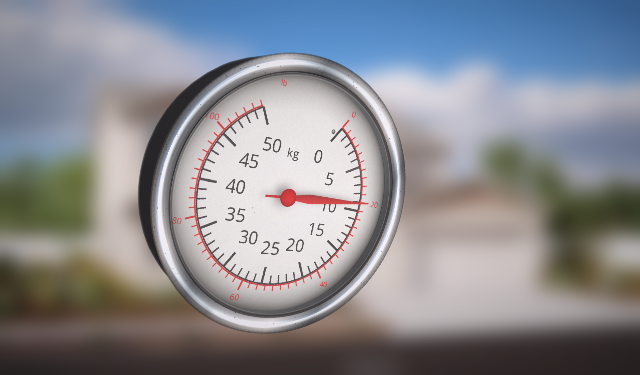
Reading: 9 (kg)
